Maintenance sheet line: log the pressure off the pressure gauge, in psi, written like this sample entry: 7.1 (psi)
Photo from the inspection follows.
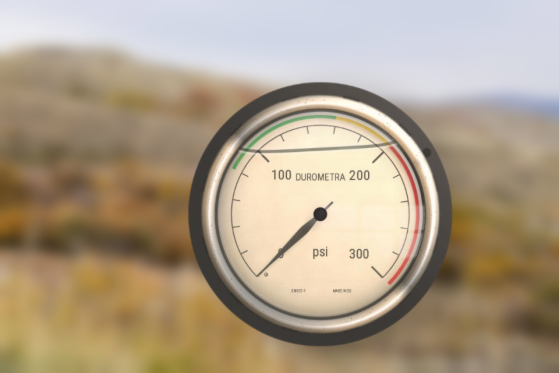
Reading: 0 (psi)
